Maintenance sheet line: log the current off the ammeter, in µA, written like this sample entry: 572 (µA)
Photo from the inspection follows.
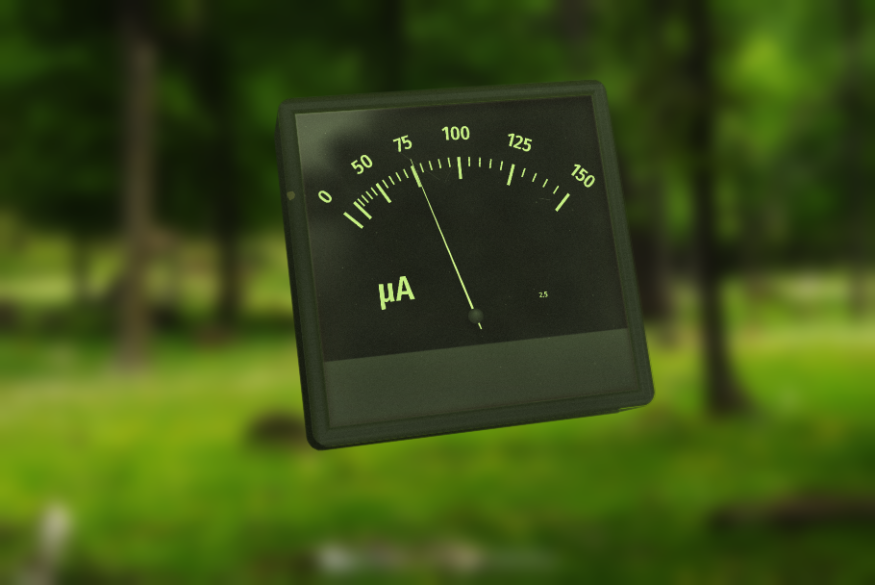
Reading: 75 (µA)
